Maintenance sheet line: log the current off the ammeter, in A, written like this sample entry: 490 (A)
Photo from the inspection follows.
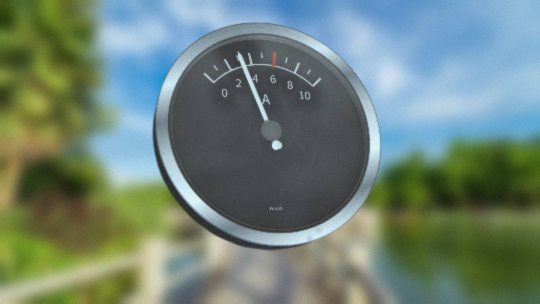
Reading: 3 (A)
